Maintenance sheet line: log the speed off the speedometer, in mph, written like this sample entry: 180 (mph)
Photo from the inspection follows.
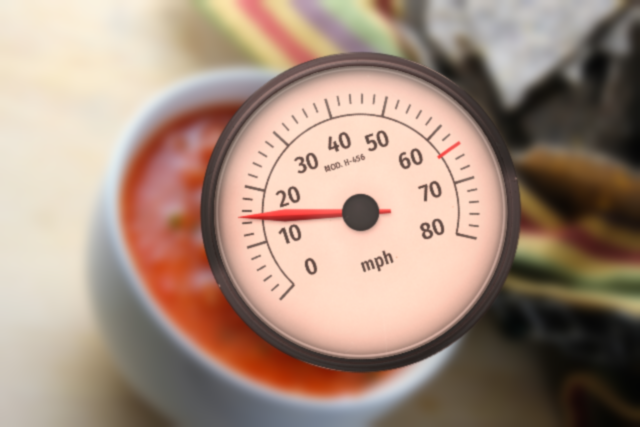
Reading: 15 (mph)
